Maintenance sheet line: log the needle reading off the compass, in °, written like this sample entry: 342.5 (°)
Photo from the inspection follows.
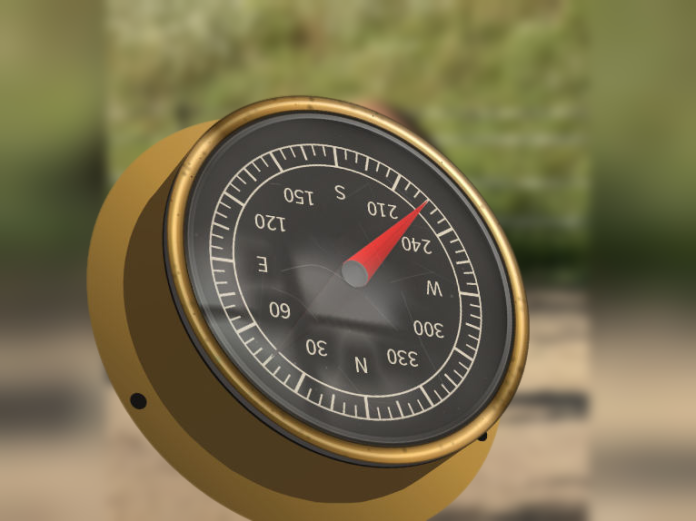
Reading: 225 (°)
